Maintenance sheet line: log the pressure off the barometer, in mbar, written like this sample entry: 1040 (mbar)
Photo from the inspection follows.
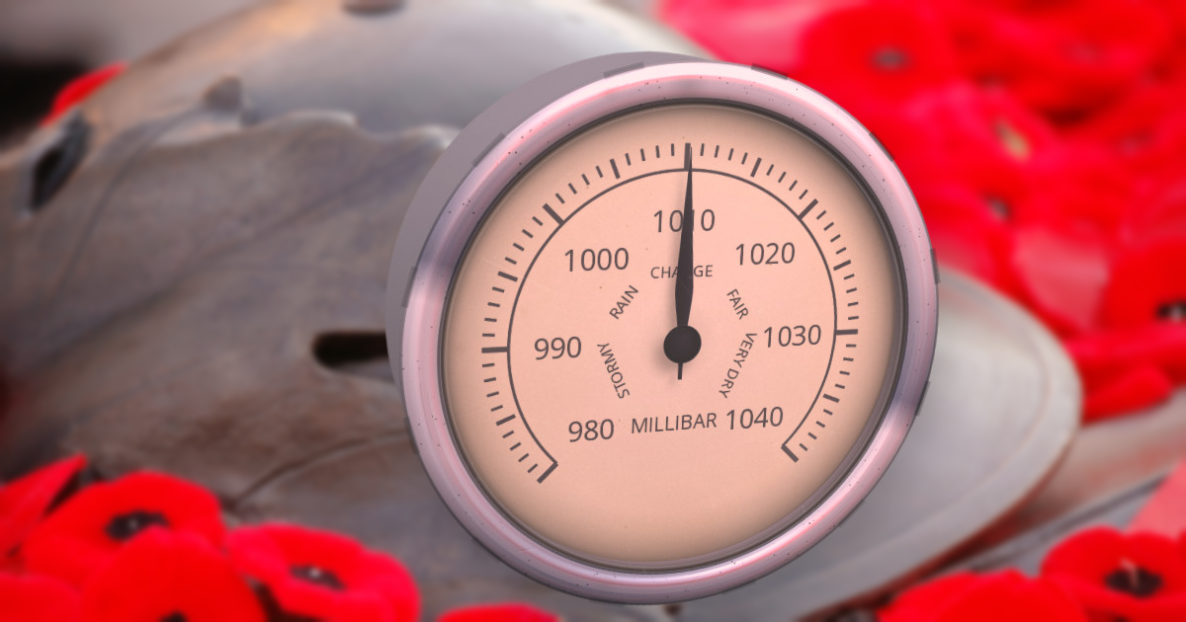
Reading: 1010 (mbar)
